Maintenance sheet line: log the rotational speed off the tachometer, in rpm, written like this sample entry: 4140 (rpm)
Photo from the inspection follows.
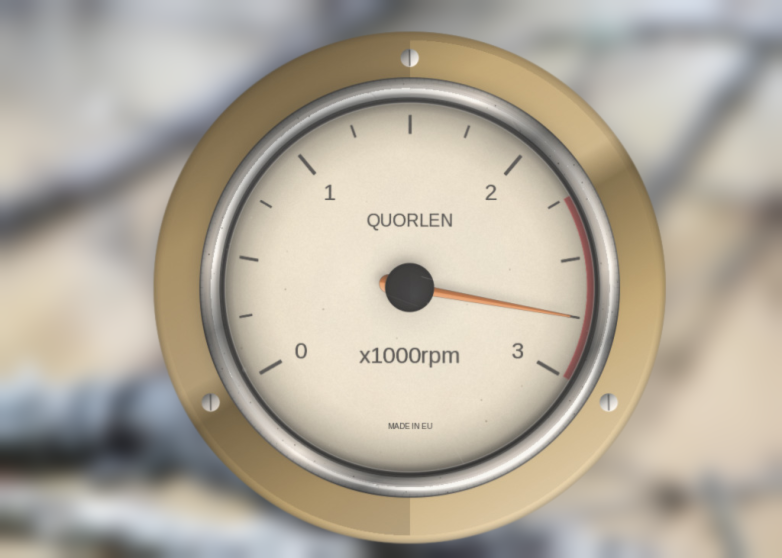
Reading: 2750 (rpm)
